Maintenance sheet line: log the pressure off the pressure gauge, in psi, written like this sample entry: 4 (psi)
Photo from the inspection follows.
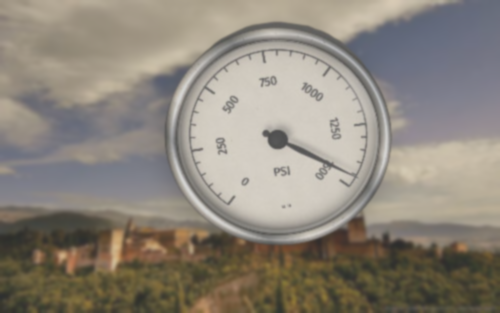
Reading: 1450 (psi)
